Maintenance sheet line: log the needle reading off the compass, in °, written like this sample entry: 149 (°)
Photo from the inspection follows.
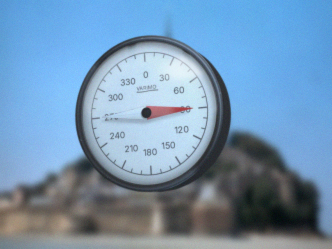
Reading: 90 (°)
